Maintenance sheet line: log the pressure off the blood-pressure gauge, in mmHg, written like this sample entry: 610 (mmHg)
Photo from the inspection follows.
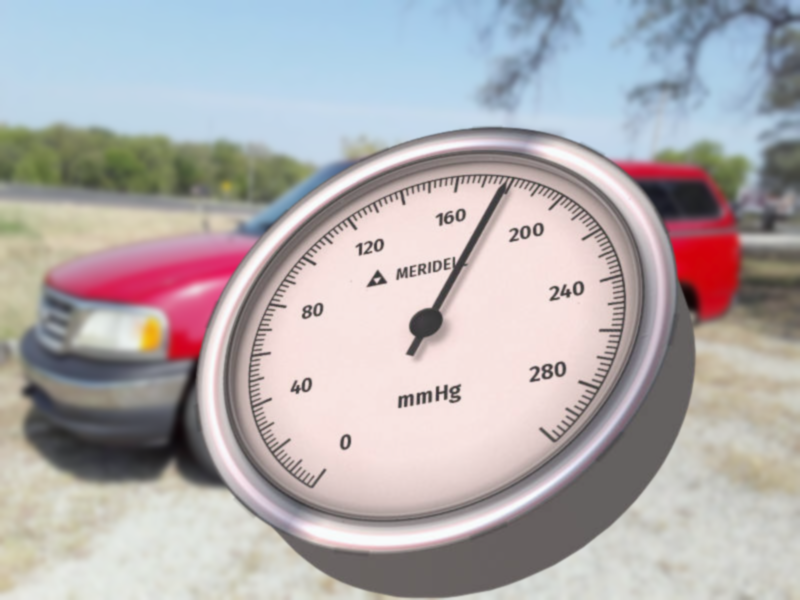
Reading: 180 (mmHg)
